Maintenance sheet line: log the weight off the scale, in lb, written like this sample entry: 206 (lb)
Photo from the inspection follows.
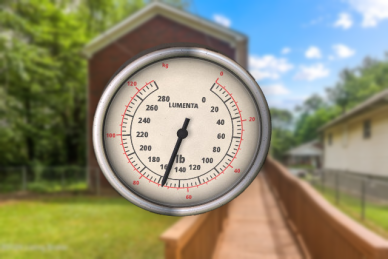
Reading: 156 (lb)
